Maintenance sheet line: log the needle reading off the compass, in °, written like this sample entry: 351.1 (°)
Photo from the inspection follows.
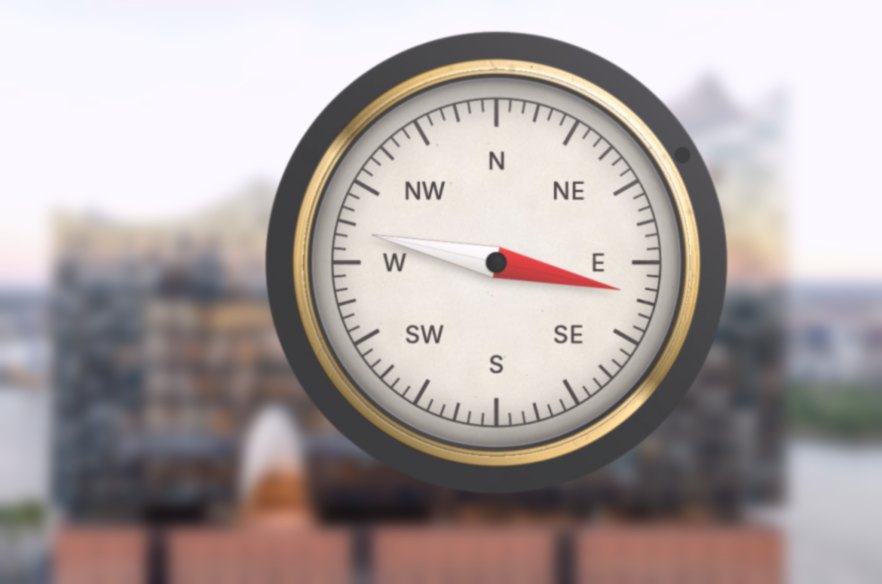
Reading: 102.5 (°)
